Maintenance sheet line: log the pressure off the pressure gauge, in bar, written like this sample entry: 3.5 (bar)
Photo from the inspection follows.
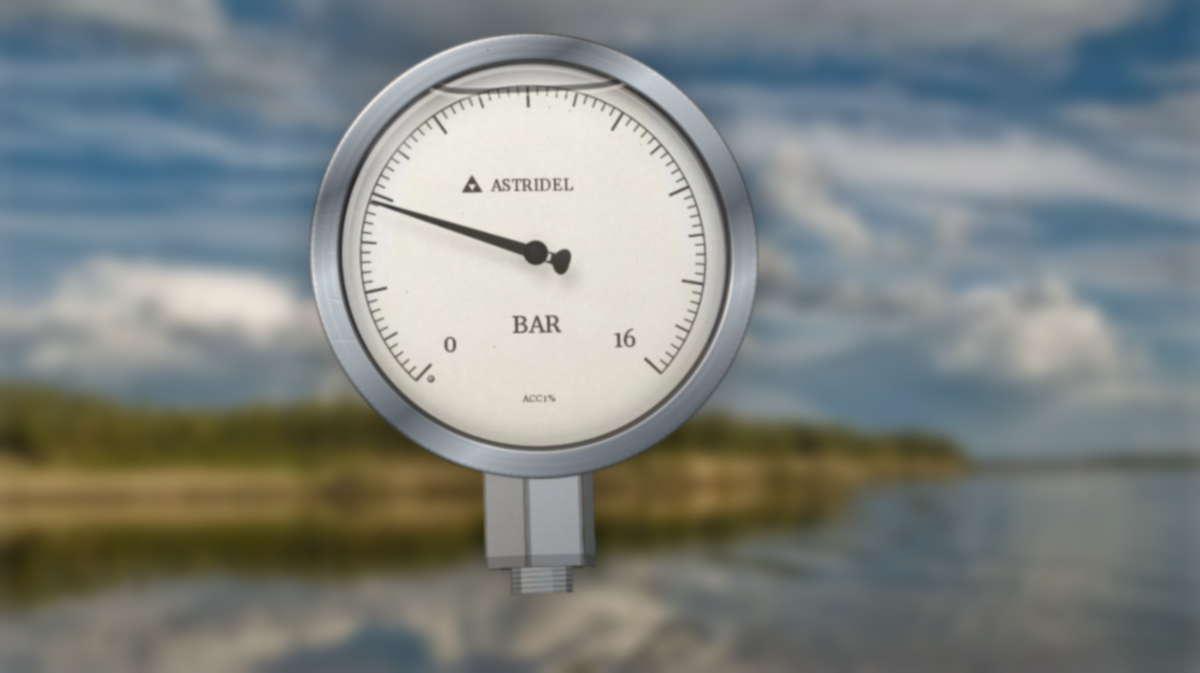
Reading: 3.8 (bar)
